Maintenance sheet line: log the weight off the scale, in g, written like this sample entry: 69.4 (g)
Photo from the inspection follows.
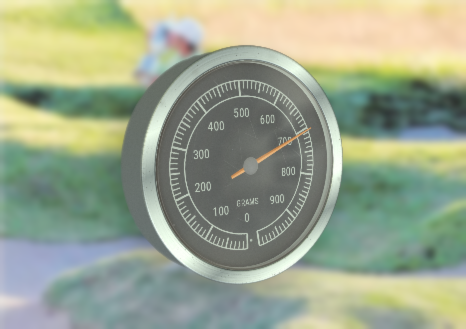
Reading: 700 (g)
